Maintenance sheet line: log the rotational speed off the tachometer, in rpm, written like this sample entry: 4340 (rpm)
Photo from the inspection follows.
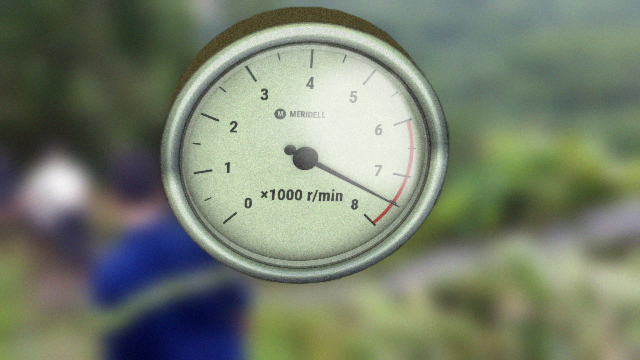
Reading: 7500 (rpm)
